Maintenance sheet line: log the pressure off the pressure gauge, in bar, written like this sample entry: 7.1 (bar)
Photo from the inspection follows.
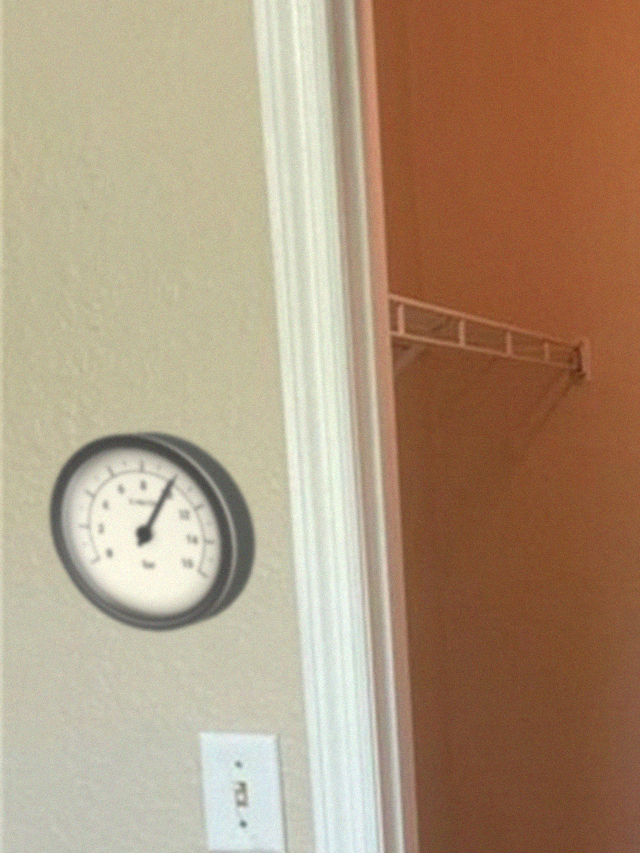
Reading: 10 (bar)
